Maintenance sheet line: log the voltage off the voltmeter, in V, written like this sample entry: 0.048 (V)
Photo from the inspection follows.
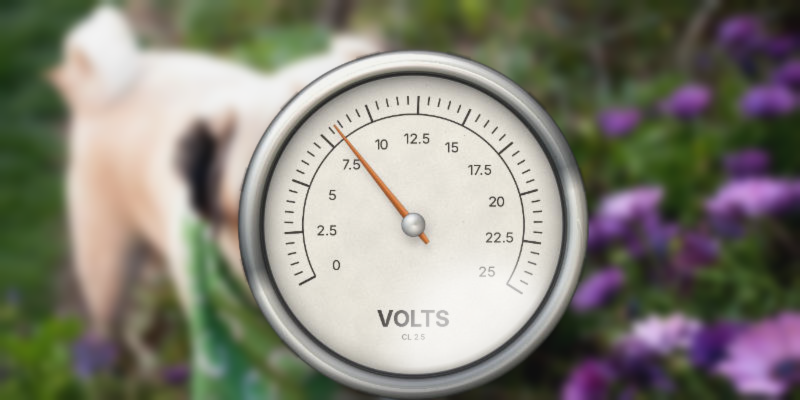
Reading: 8.25 (V)
